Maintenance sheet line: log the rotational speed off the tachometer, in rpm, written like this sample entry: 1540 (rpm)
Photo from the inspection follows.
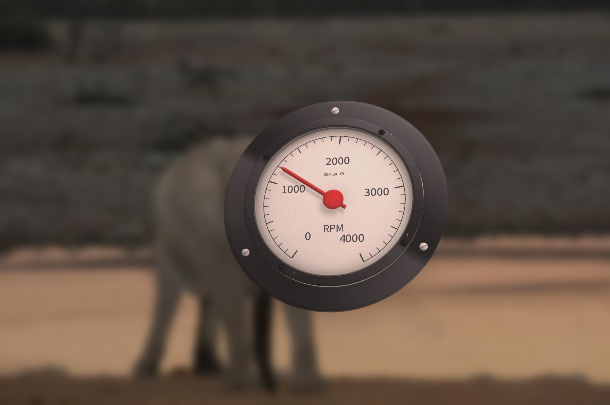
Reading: 1200 (rpm)
